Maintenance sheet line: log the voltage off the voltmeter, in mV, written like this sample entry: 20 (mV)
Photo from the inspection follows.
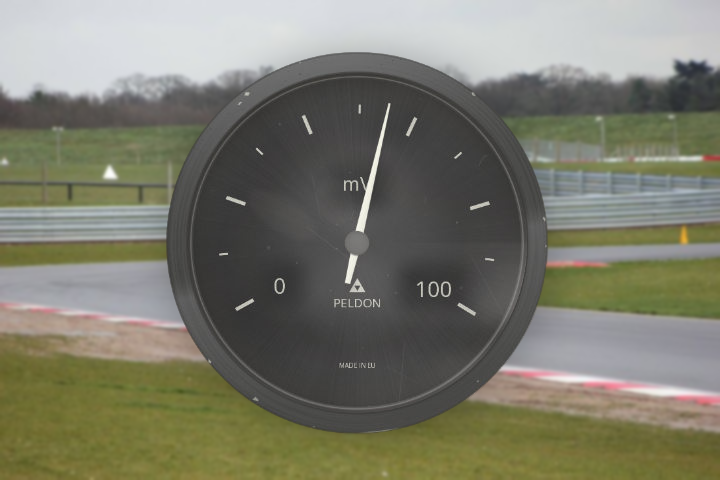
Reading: 55 (mV)
